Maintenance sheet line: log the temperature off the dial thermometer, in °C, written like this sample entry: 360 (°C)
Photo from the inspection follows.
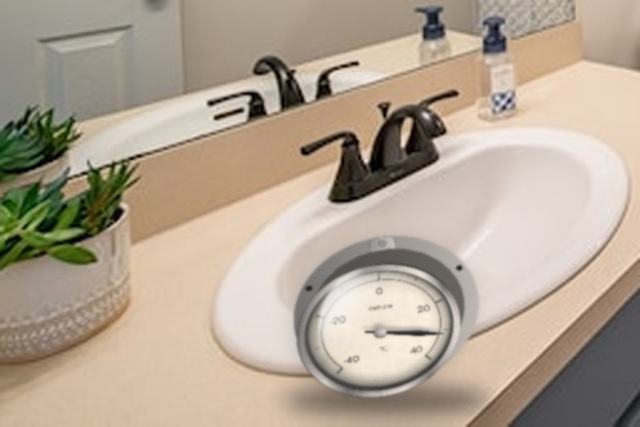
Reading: 30 (°C)
